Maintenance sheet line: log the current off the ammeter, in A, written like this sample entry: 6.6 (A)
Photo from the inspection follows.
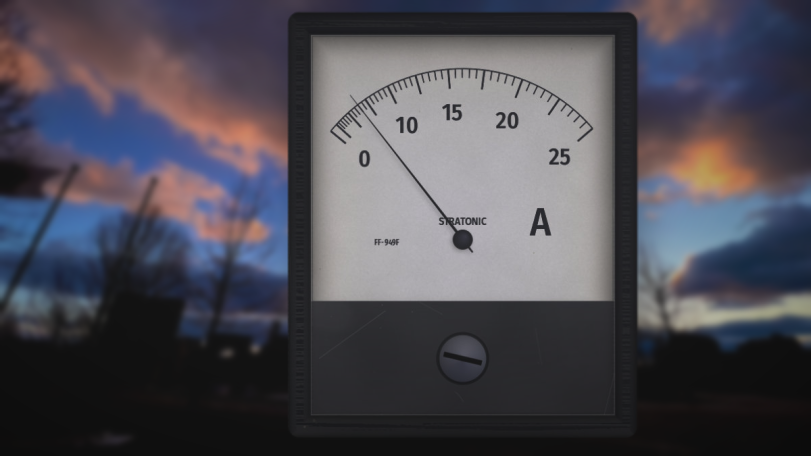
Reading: 6.5 (A)
